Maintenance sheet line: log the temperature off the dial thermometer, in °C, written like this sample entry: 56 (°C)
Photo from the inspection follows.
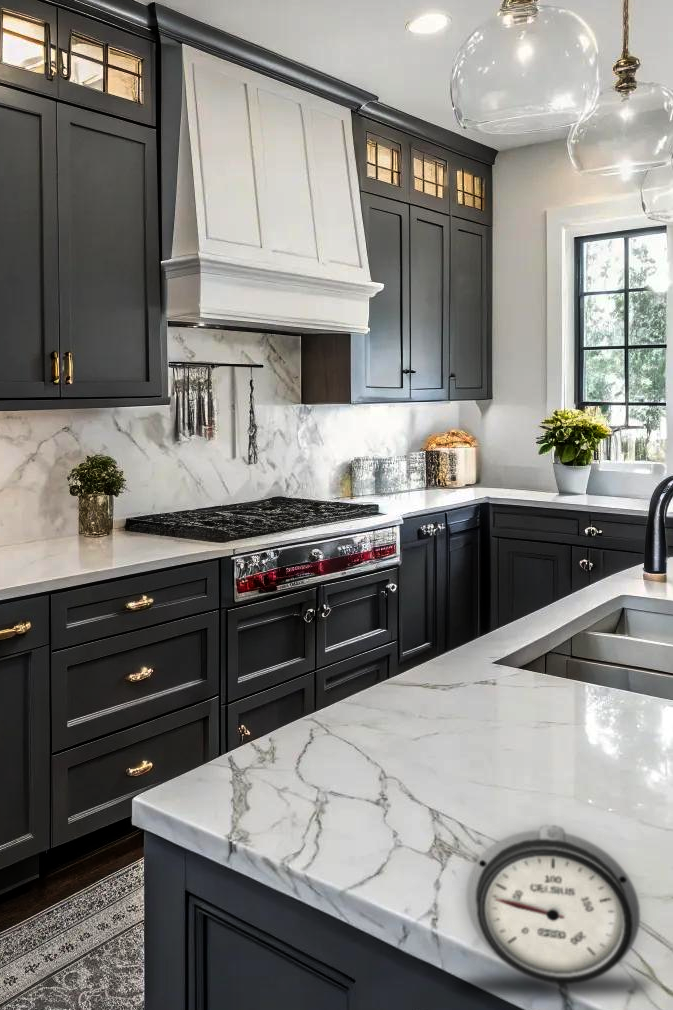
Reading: 40 (°C)
